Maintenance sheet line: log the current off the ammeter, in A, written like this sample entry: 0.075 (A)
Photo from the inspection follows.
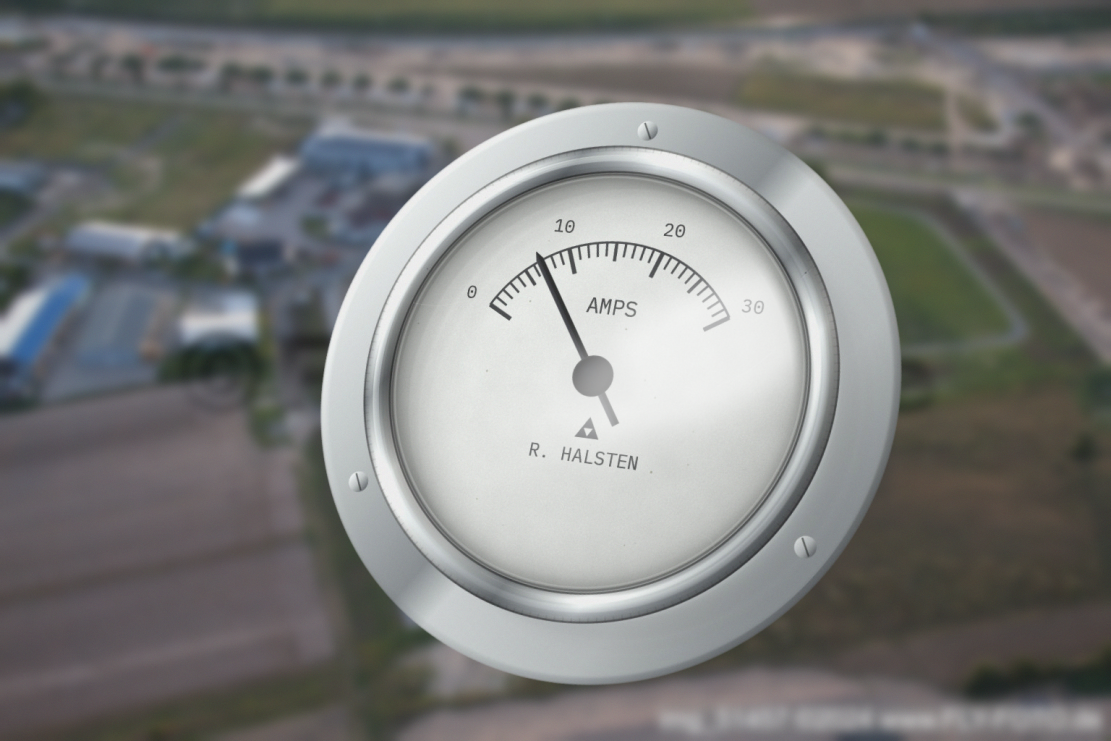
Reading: 7 (A)
